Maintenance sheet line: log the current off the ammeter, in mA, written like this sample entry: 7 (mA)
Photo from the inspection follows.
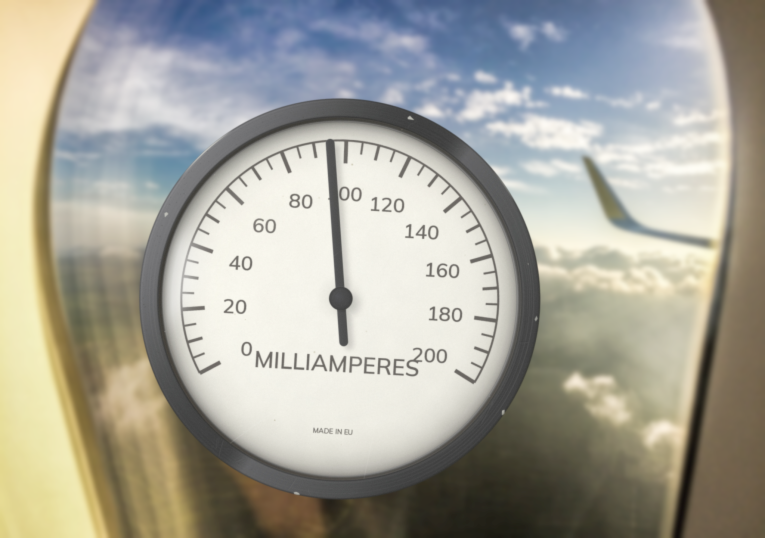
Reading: 95 (mA)
